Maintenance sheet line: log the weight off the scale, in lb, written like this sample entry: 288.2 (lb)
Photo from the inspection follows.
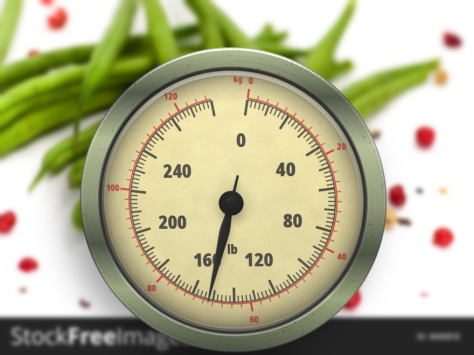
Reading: 152 (lb)
